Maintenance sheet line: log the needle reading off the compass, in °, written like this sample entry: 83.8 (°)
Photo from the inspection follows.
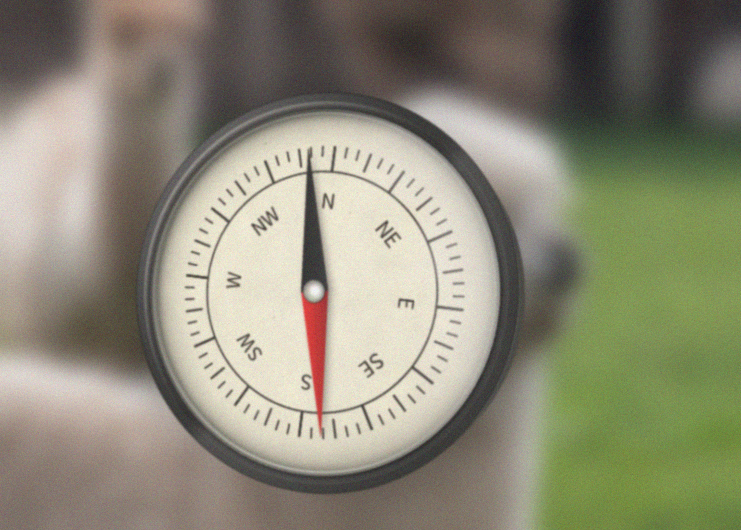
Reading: 170 (°)
